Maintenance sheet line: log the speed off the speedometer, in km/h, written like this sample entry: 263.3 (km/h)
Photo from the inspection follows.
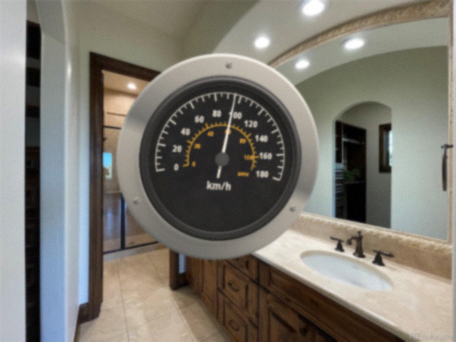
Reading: 95 (km/h)
